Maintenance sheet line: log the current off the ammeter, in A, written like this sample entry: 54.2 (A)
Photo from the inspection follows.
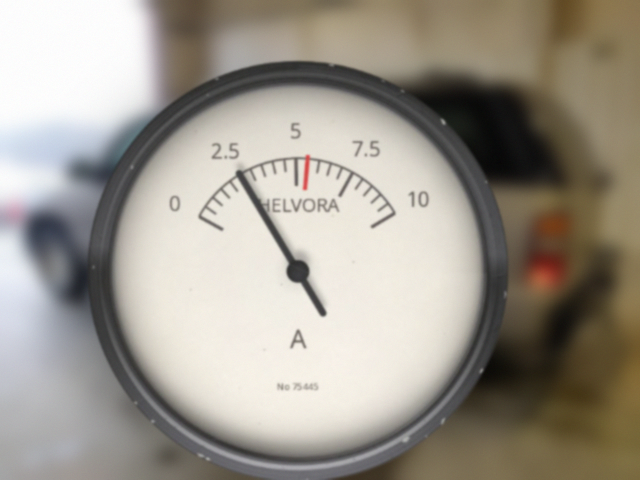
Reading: 2.5 (A)
